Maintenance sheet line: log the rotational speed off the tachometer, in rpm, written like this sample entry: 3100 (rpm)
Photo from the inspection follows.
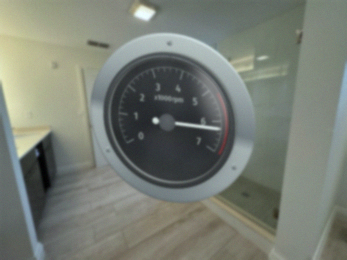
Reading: 6200 (rpm)
